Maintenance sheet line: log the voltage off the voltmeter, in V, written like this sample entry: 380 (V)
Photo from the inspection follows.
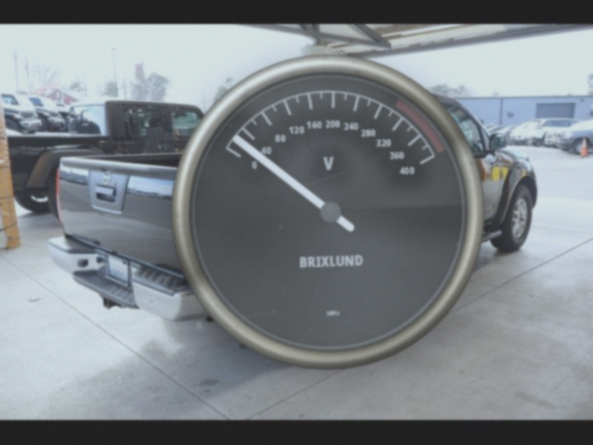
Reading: 20 (V)
